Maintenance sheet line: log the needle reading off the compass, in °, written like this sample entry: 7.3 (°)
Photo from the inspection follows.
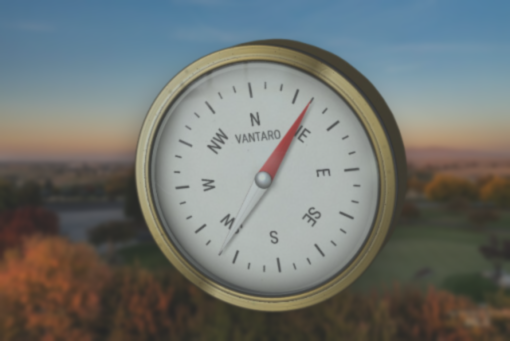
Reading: 40 (°)
